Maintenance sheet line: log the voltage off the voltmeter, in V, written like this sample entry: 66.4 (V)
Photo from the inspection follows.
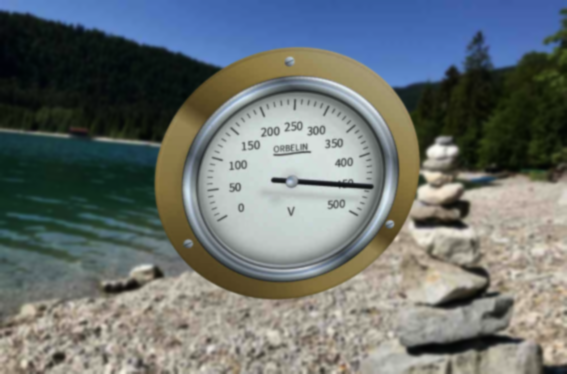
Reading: 450 (V)
